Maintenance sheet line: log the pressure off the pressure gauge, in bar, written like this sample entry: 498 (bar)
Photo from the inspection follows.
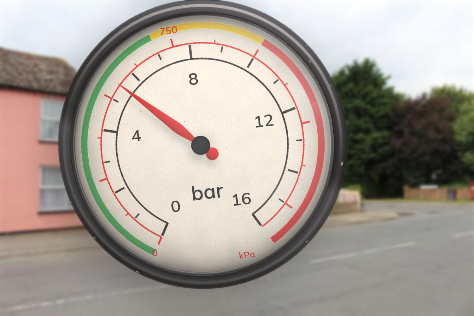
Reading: 5.5 (bar)
